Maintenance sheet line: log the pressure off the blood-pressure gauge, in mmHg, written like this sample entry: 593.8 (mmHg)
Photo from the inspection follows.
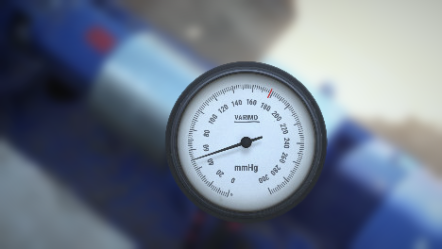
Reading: 50 (mmHg)
